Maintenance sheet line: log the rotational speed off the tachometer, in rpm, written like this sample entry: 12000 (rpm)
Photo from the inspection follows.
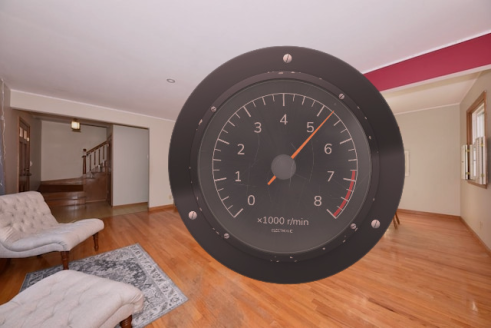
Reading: 5250 (rpm)
